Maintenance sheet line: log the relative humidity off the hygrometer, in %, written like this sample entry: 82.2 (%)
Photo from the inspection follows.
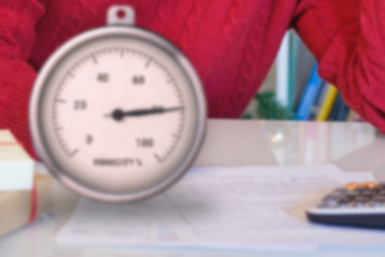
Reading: 80 (%)
